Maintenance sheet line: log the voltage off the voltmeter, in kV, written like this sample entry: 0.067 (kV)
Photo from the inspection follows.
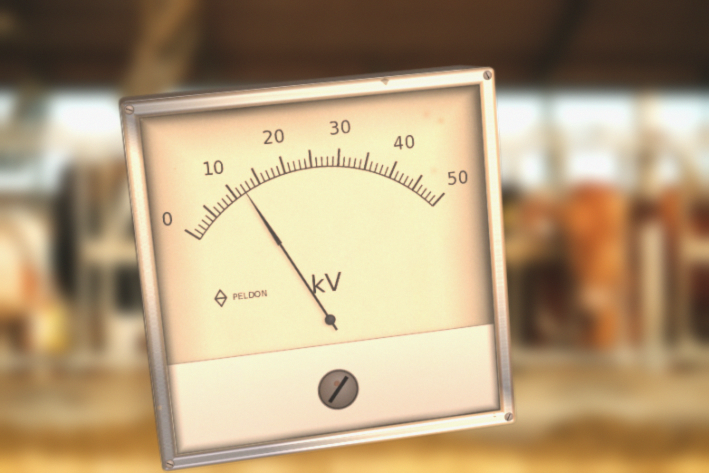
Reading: 12 (kV)
